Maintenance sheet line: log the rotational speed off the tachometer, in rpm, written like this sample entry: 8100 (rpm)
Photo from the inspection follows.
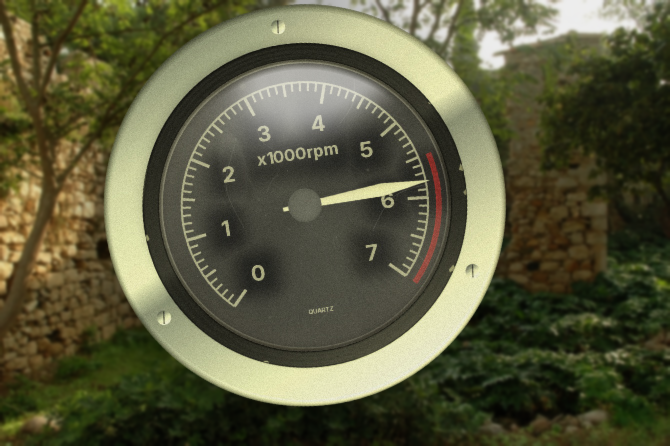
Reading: 5800 (rpm)
